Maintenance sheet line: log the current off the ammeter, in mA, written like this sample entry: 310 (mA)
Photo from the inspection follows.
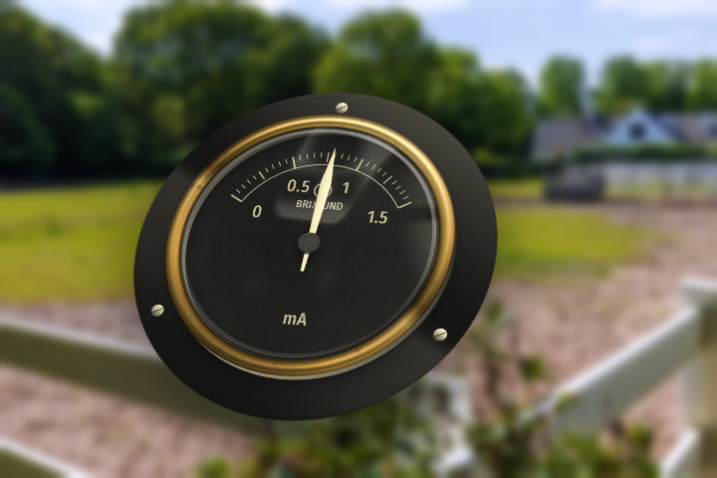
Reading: 0.8 (mA)
